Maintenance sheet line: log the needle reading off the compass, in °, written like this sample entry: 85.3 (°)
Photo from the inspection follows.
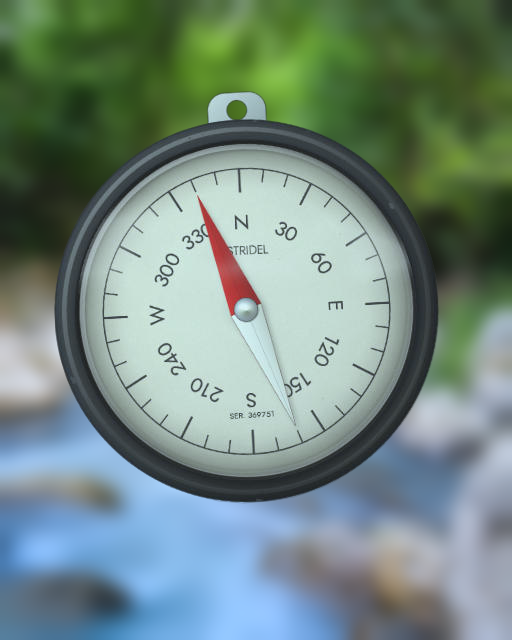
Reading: 340 (°)
